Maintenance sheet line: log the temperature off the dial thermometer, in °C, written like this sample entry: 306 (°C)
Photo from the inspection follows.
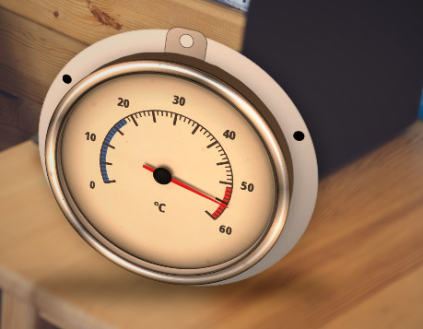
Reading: 55 (°C)
